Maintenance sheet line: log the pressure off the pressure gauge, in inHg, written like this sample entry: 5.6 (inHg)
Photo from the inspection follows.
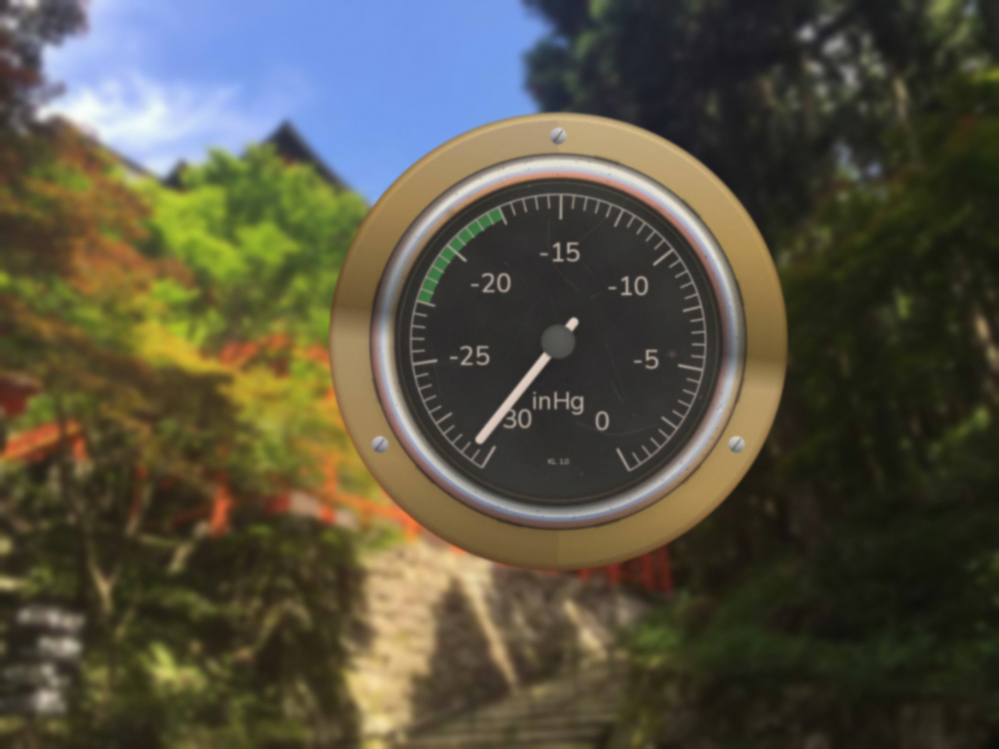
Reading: -29.25 (inHg)
